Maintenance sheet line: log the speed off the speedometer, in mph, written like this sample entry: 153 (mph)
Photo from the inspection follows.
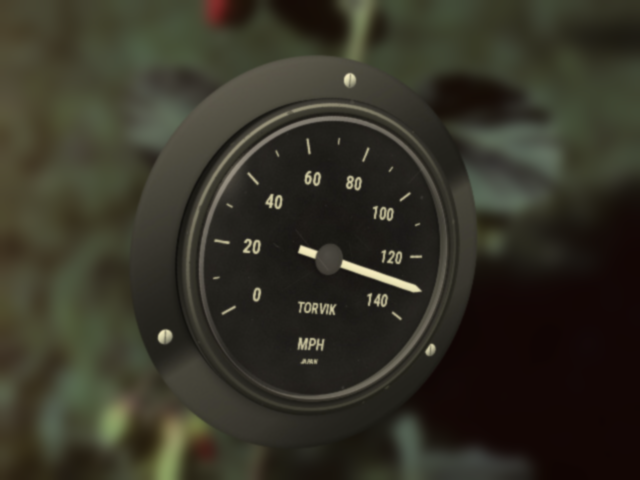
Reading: 130 (mph)
